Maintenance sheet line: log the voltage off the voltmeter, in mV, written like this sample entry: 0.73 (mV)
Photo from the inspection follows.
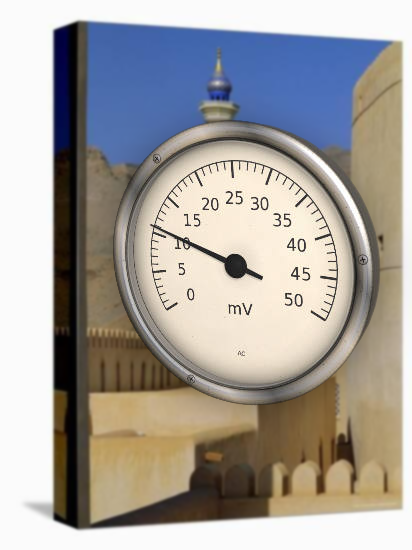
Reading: 11 (mV)
